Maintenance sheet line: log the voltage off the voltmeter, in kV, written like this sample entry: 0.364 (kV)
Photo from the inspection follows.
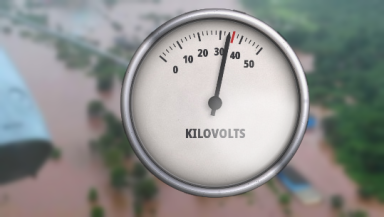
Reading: 34 (kV)
